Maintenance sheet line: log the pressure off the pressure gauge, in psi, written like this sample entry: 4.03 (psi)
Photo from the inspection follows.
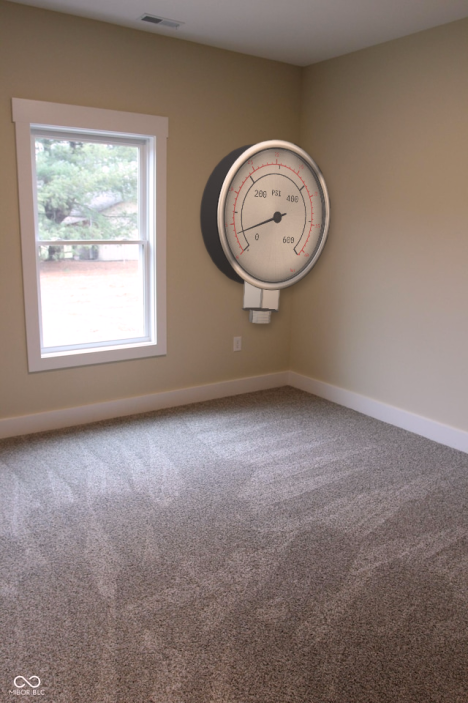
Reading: 50 (psi)
